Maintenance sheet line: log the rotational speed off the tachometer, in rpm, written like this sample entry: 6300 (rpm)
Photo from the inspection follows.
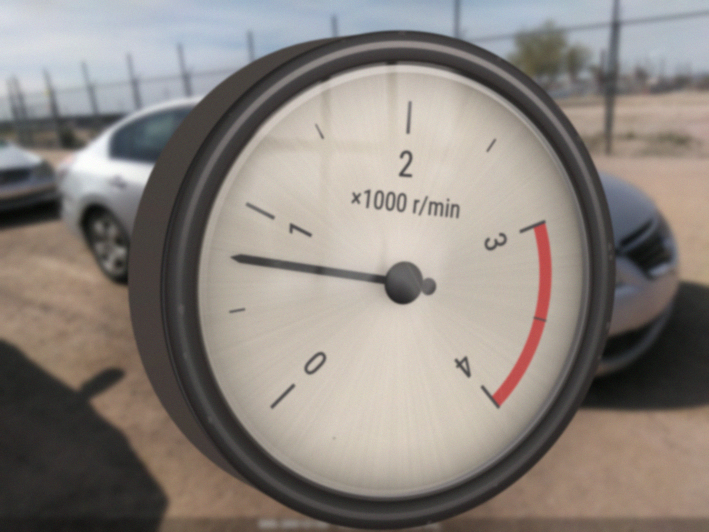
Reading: 750 (rpm)
